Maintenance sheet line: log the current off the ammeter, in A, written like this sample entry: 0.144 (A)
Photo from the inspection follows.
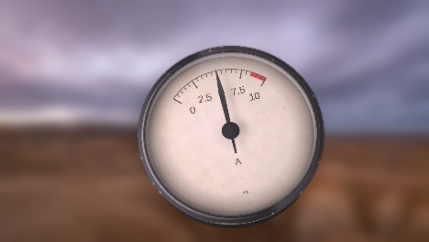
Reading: 5 (A)
